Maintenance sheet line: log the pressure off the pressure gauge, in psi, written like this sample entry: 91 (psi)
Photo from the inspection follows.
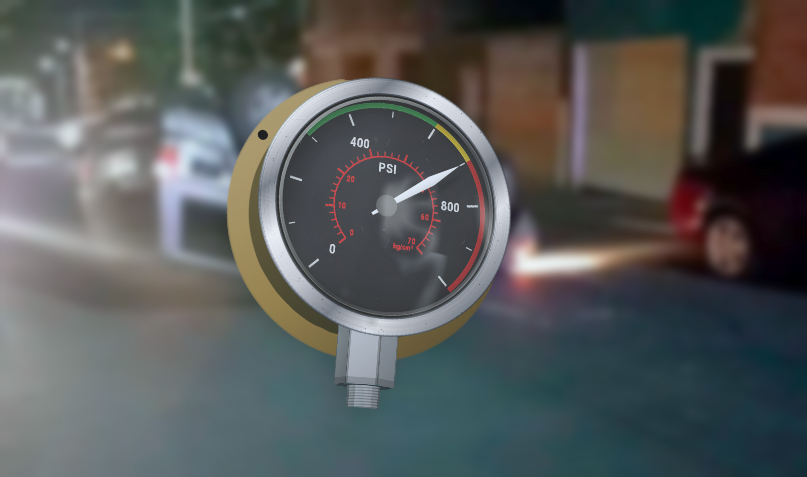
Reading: 700 (psi)
